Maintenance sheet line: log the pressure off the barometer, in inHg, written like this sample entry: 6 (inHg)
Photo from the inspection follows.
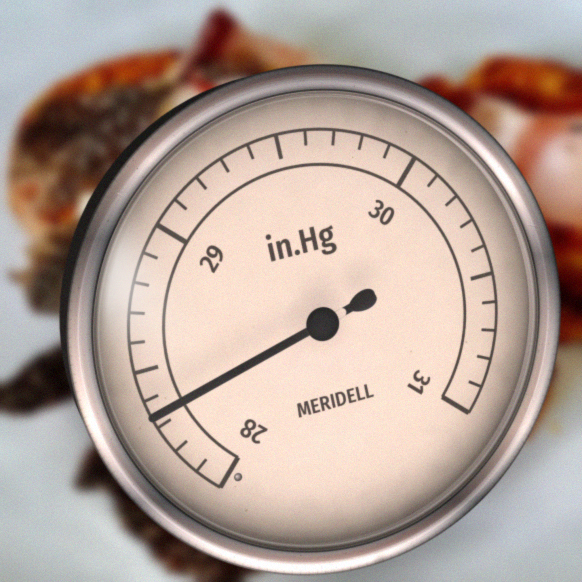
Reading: 28.35 (inHg)
